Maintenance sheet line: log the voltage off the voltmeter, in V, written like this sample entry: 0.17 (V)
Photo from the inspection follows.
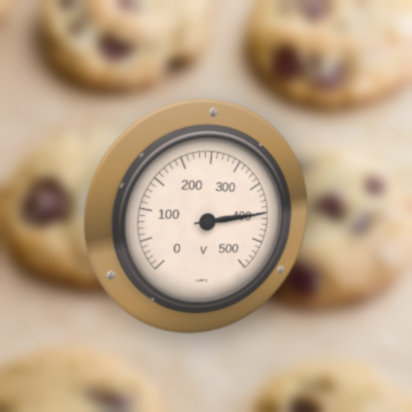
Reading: 400 (V)
